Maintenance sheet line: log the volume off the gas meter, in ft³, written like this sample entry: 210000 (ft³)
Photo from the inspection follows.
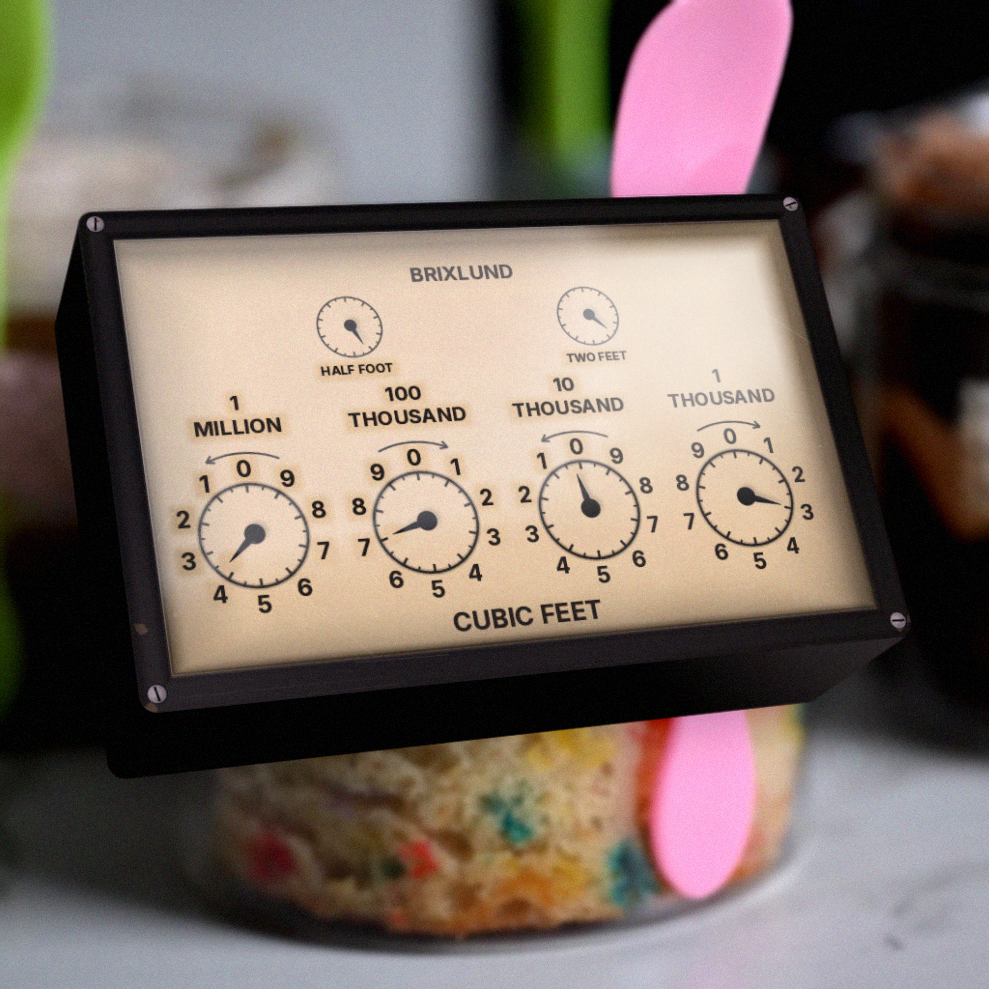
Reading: 370300 (ft³)
